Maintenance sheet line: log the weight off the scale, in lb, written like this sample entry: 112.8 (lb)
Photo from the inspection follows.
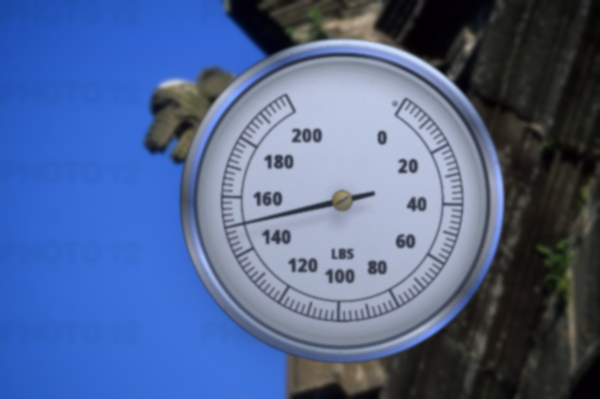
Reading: 150 (lb)
